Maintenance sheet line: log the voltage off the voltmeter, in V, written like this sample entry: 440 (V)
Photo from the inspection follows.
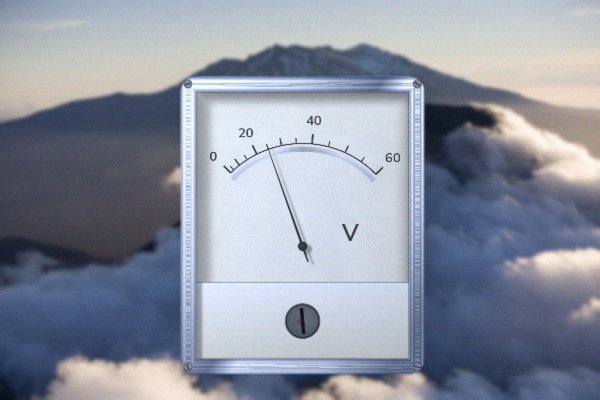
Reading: 25 (V)
